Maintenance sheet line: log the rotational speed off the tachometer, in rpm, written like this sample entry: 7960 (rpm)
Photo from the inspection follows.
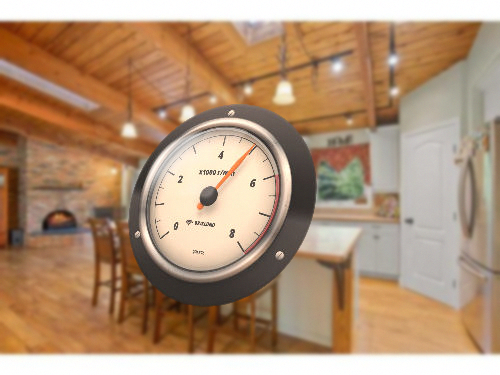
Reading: 5000 (rpm)
